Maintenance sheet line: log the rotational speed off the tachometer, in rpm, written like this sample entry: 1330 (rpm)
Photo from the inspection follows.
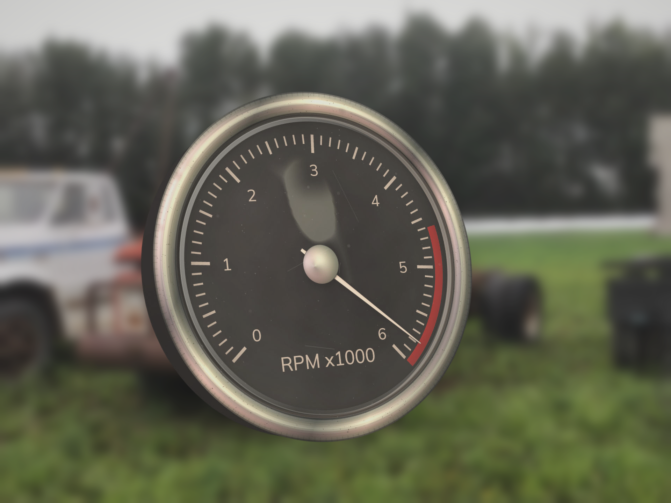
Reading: 5800 (rpm)
